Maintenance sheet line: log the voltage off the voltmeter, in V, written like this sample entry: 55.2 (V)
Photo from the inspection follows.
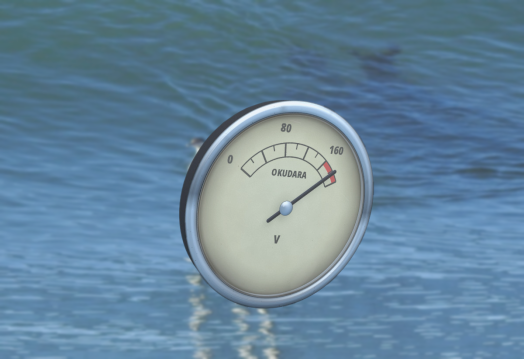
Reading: 180 (V)
